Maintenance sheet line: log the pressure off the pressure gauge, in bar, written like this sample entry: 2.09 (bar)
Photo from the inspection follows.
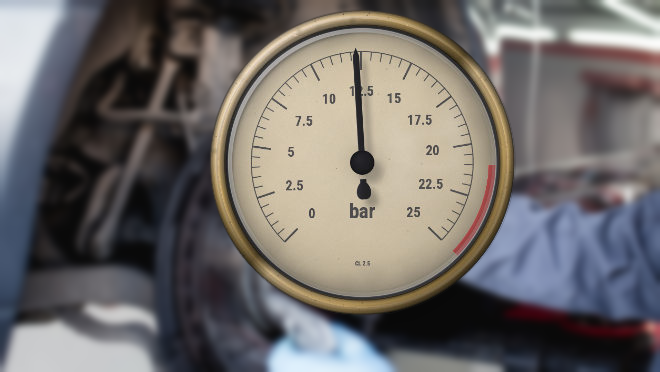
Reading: 12.25 (bar)
